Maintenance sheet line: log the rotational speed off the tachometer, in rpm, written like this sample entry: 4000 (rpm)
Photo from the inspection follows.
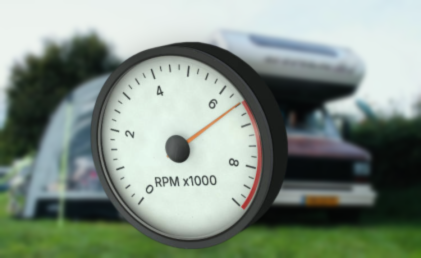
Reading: 6500 (rpm)
